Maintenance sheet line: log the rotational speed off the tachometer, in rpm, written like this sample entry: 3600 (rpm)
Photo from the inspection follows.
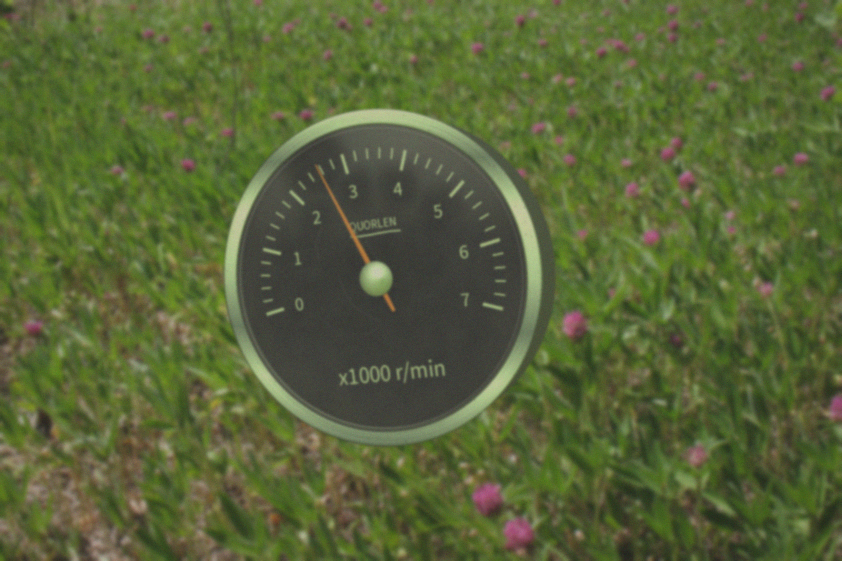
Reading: 2600 (rpm)
